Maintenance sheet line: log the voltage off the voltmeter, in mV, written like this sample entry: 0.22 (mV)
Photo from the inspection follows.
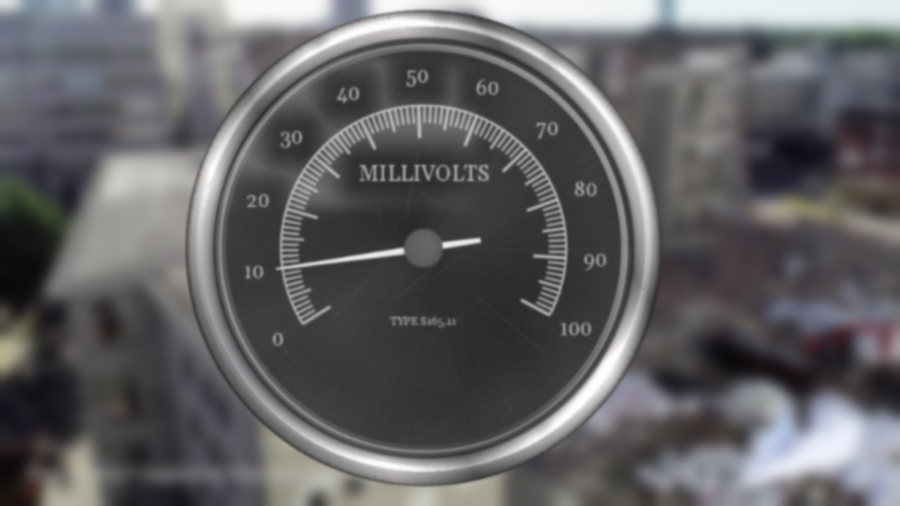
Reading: 10 (mV)
